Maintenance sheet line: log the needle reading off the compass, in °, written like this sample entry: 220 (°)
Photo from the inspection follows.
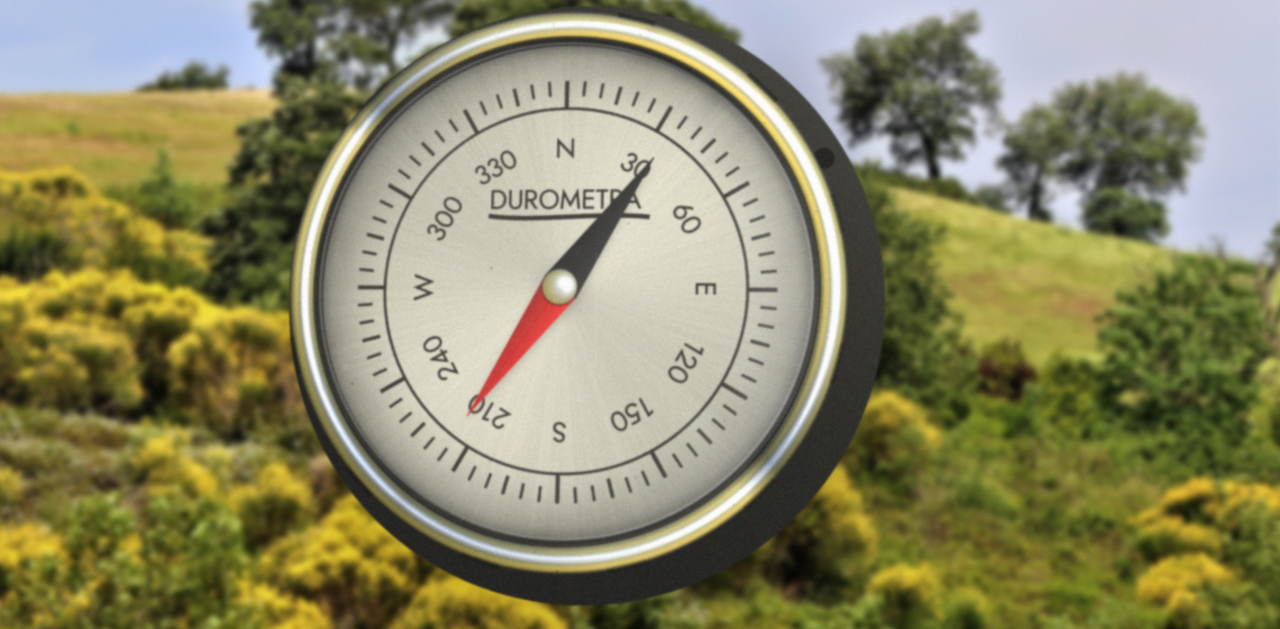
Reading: 215 (°)
